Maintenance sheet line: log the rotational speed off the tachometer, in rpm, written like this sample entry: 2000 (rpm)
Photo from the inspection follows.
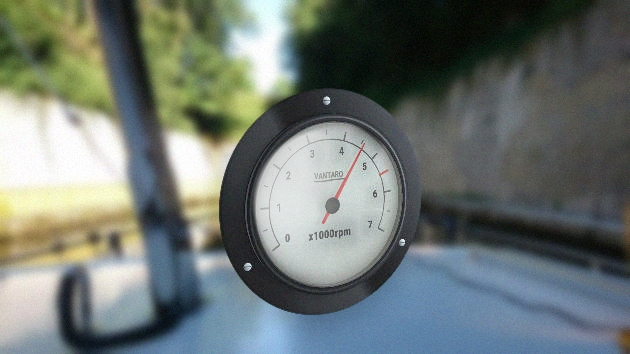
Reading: 4500 (rpm)
